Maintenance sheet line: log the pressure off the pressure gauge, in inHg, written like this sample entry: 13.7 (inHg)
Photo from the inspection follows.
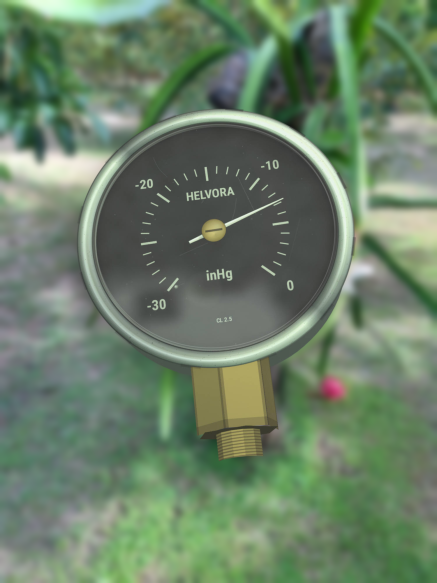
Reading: -7 (inHg)
